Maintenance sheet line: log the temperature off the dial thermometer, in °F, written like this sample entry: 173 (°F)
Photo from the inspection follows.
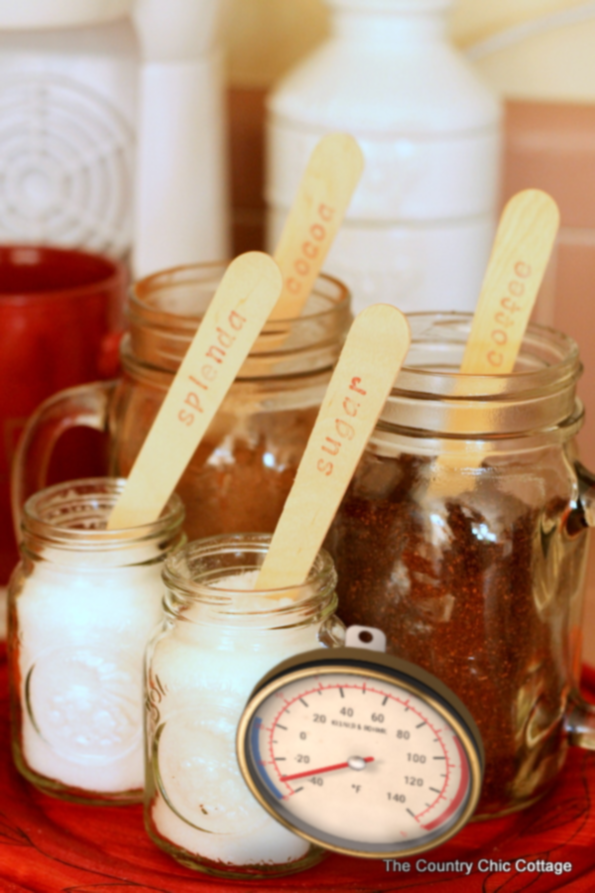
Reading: -30 (°F)
